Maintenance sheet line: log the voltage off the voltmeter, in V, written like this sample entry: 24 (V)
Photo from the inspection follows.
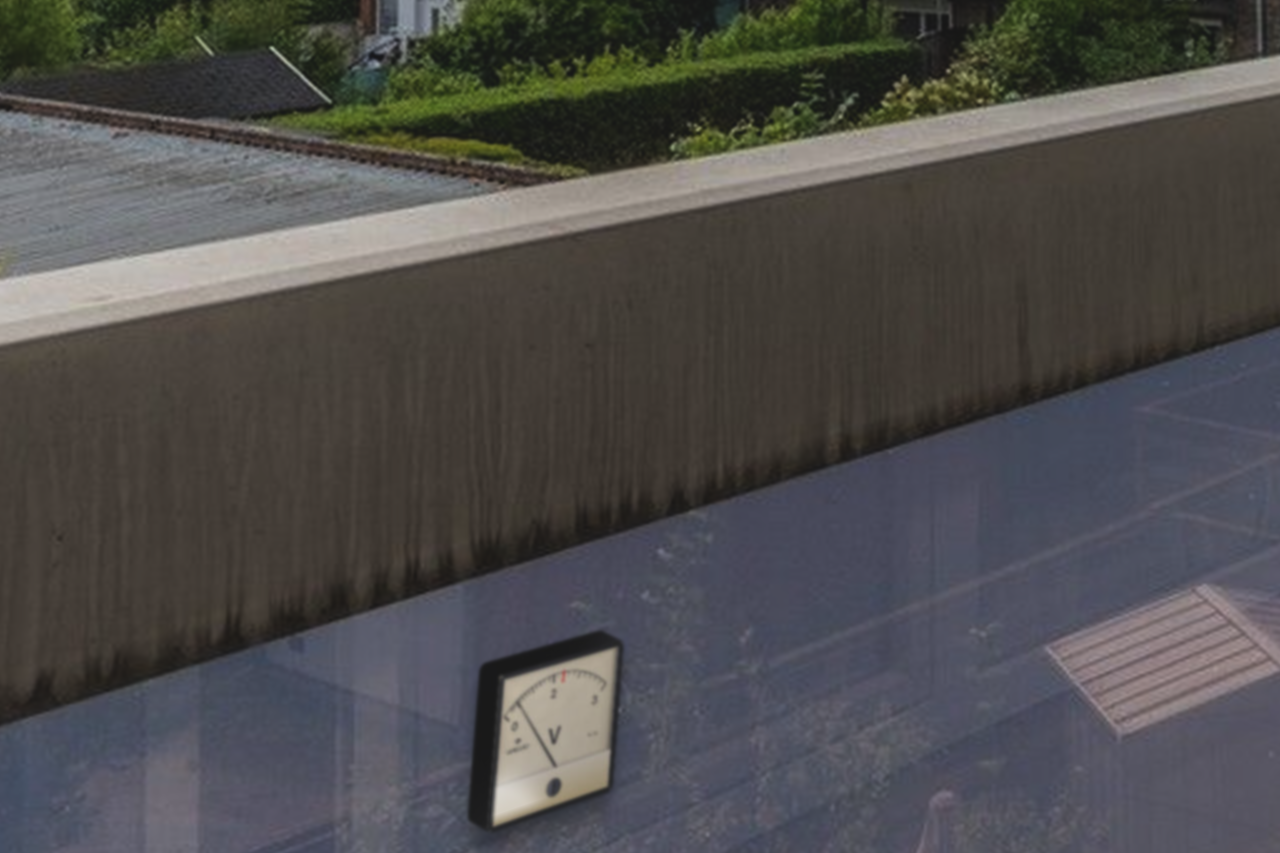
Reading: 1 (V)
